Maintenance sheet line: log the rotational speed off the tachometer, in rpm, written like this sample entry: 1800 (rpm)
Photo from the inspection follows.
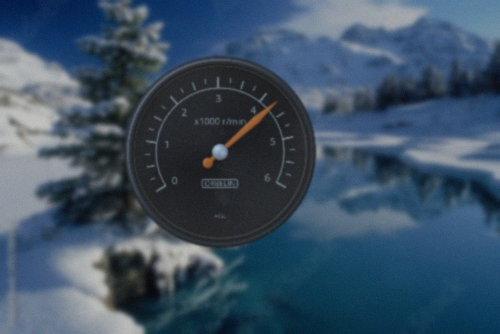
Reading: 4250 (rpm)
